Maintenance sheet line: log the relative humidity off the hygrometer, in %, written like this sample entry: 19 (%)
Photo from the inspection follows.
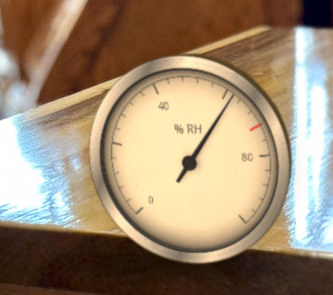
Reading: 62 (%)
